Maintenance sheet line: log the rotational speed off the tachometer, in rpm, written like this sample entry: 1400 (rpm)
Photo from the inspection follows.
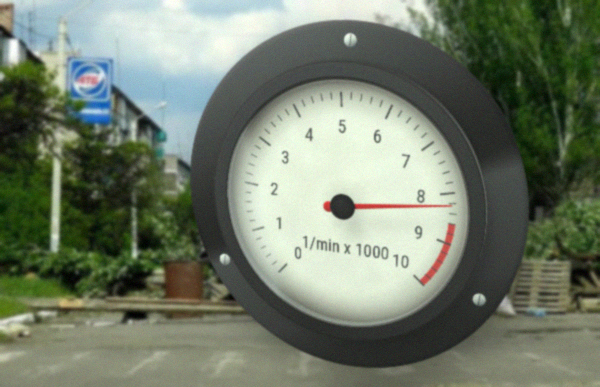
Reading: 8200 (rpm)
